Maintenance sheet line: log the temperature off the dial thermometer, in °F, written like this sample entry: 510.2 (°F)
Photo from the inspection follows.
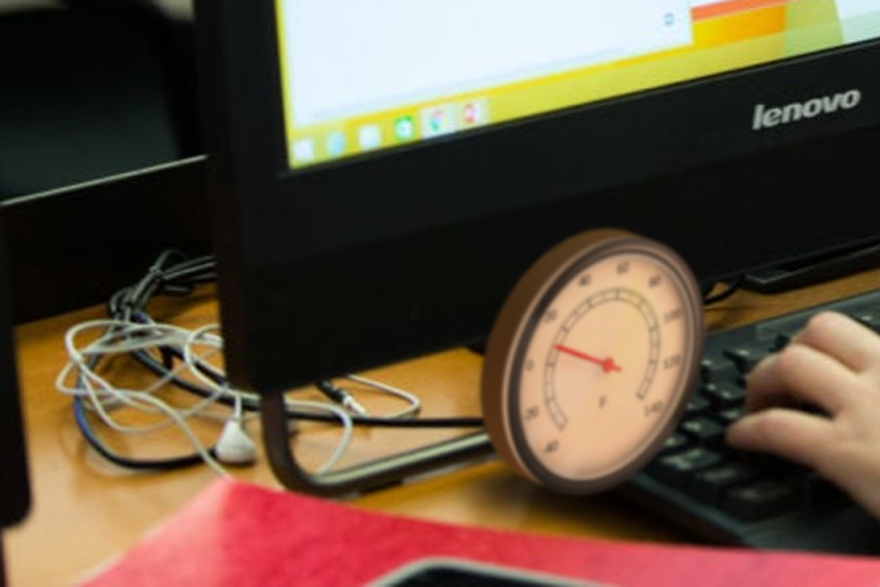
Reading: 10 (°F)
